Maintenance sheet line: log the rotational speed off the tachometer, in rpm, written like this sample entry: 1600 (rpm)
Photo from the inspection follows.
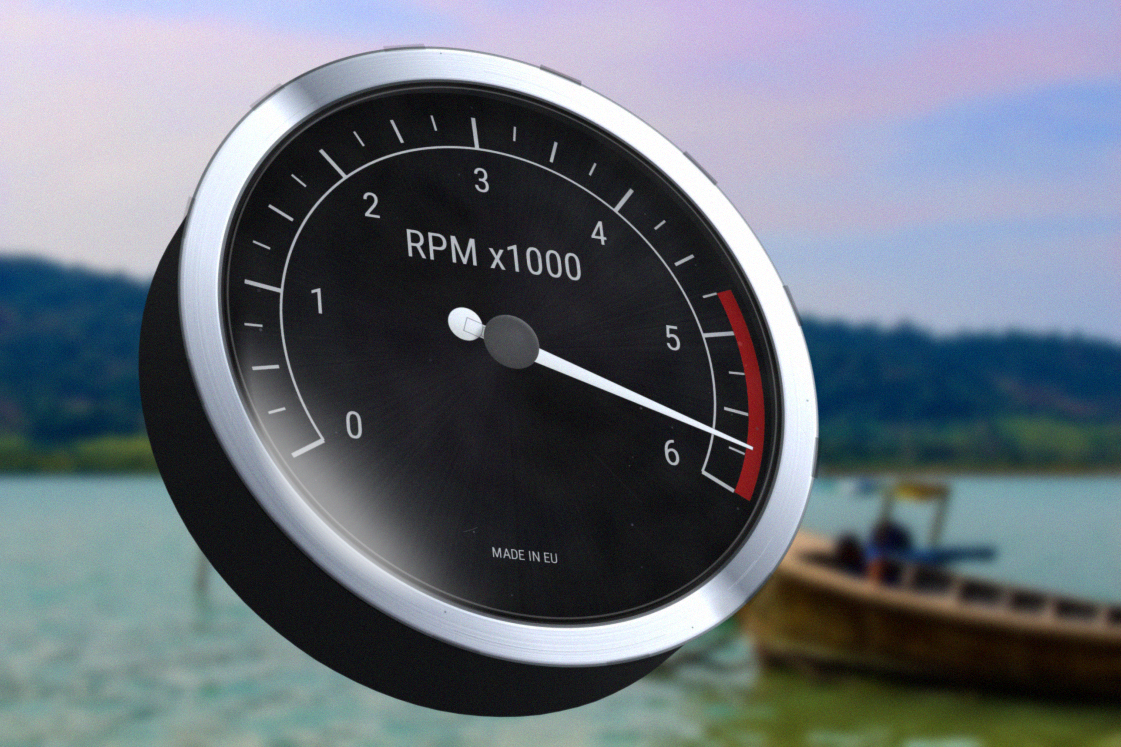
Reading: 5750 (rpm)
